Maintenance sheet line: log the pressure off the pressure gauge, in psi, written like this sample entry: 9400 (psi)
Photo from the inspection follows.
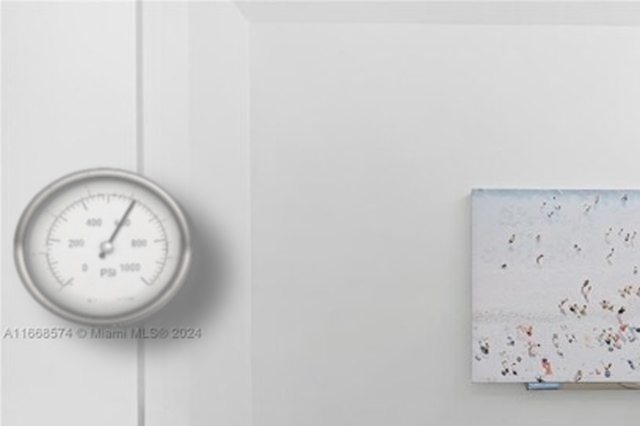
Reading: 600 (psi)
